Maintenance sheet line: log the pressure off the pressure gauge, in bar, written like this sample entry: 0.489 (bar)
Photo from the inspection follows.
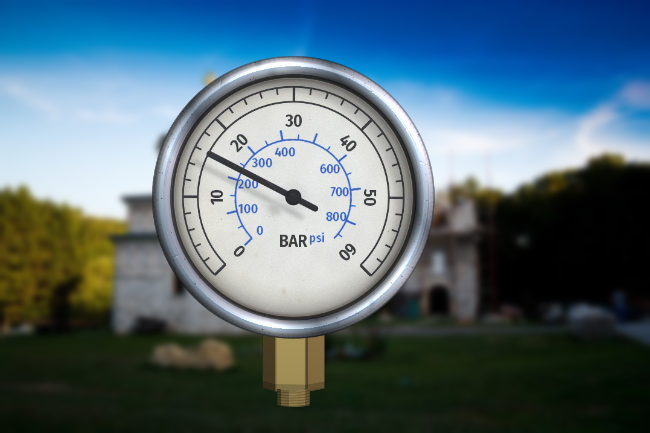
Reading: 16 (bar)
